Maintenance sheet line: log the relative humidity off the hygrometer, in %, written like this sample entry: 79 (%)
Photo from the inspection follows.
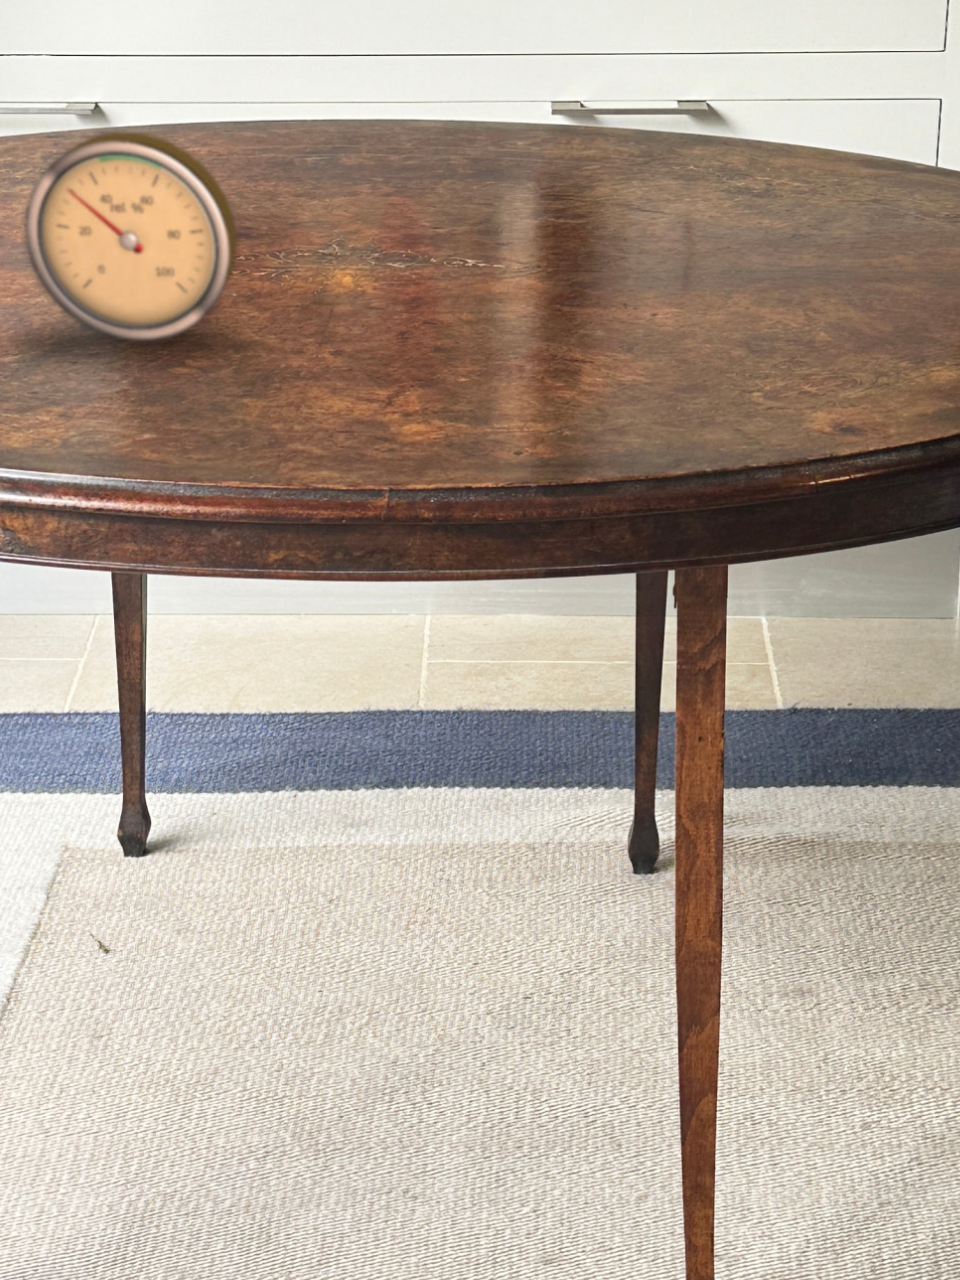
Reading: 32 (%)
